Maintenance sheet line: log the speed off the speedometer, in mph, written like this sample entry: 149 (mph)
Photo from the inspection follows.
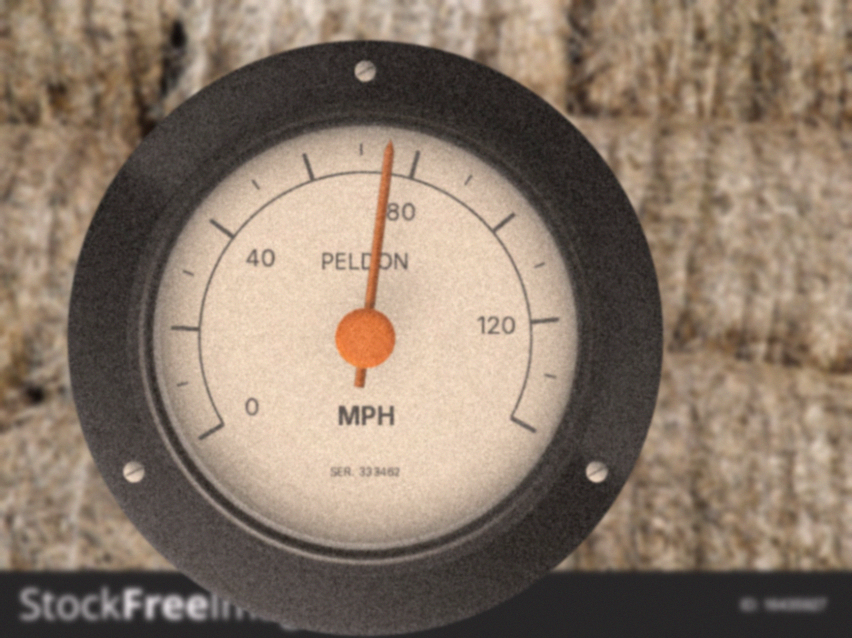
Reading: 75 (mph)
